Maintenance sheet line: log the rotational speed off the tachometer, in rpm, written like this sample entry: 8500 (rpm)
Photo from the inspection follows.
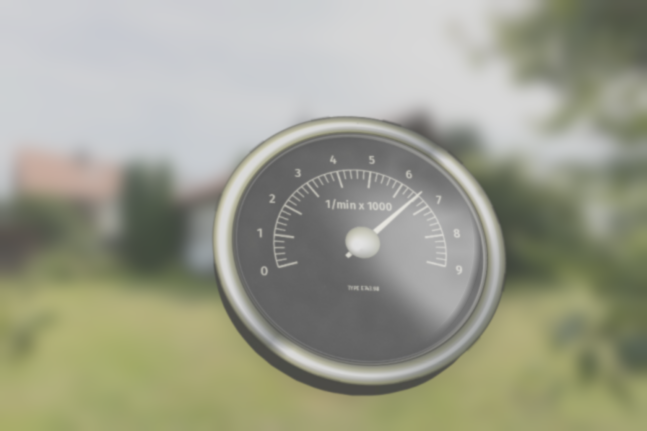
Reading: 6600 (rpm)
